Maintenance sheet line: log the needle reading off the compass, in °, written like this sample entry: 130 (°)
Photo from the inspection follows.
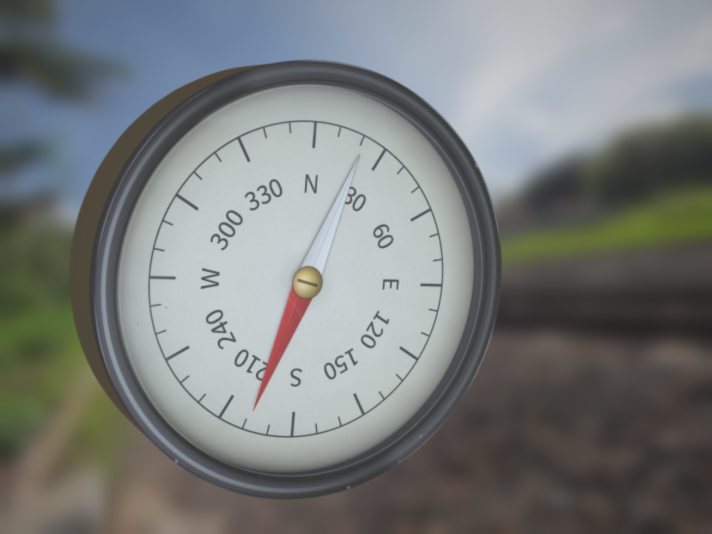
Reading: 200 (°)
